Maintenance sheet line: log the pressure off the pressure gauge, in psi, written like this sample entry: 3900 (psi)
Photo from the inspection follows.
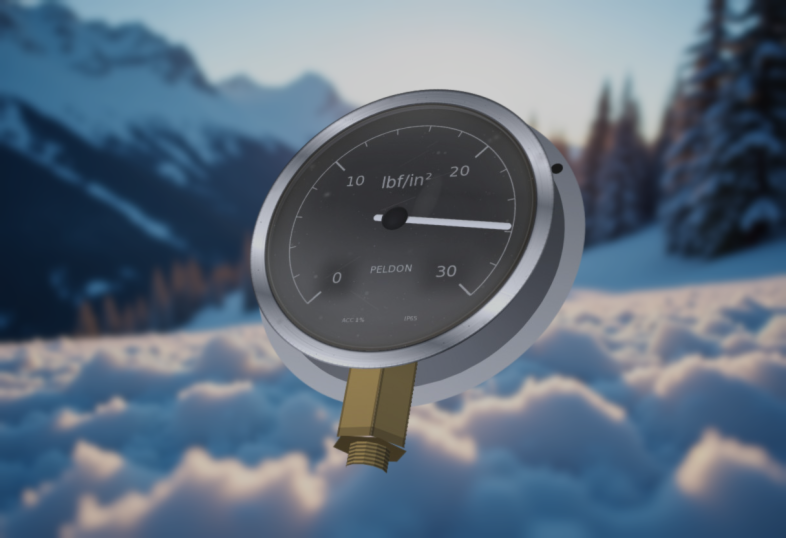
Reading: 26 (psi)
